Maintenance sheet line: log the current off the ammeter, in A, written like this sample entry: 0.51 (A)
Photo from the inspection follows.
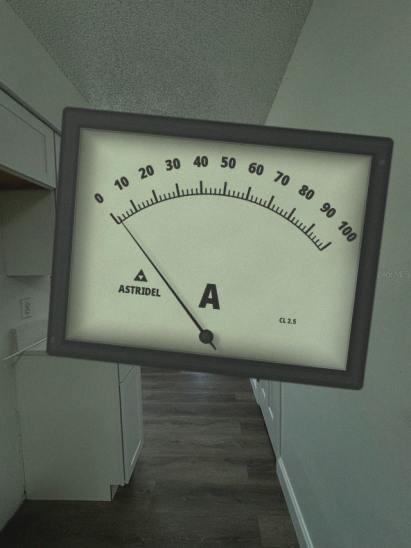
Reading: 2 (A)
